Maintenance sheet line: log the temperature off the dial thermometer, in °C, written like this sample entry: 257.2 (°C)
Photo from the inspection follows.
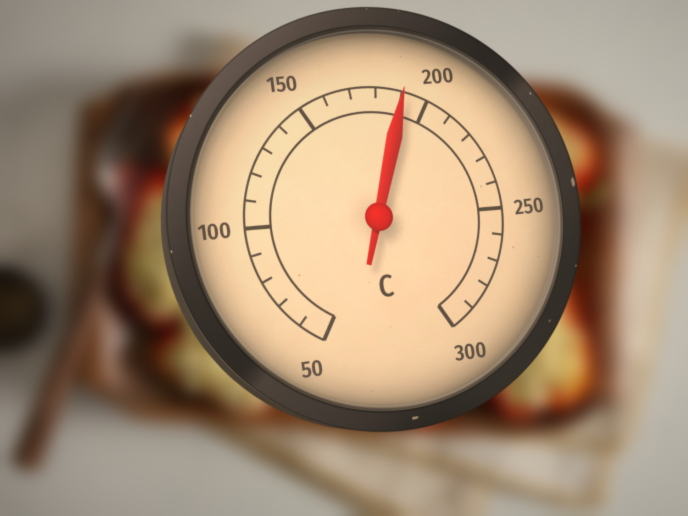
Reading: 190 (°C)
